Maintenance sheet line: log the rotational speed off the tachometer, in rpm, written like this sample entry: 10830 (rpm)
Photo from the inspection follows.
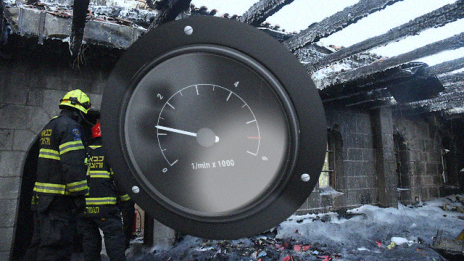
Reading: 1250 (rpm)
